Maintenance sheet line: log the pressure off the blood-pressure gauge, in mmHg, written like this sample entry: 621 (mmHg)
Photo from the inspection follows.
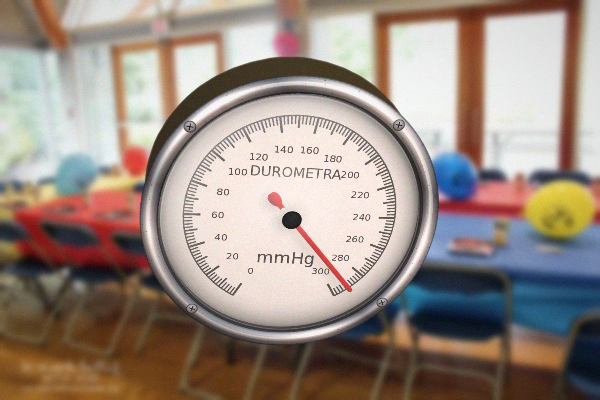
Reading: 290 (mmHg)
